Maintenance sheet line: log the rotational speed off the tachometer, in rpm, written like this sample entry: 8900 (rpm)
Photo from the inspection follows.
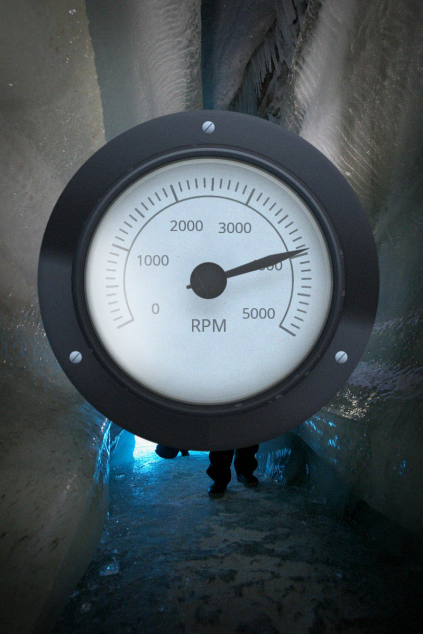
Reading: 3950 (rpm)
